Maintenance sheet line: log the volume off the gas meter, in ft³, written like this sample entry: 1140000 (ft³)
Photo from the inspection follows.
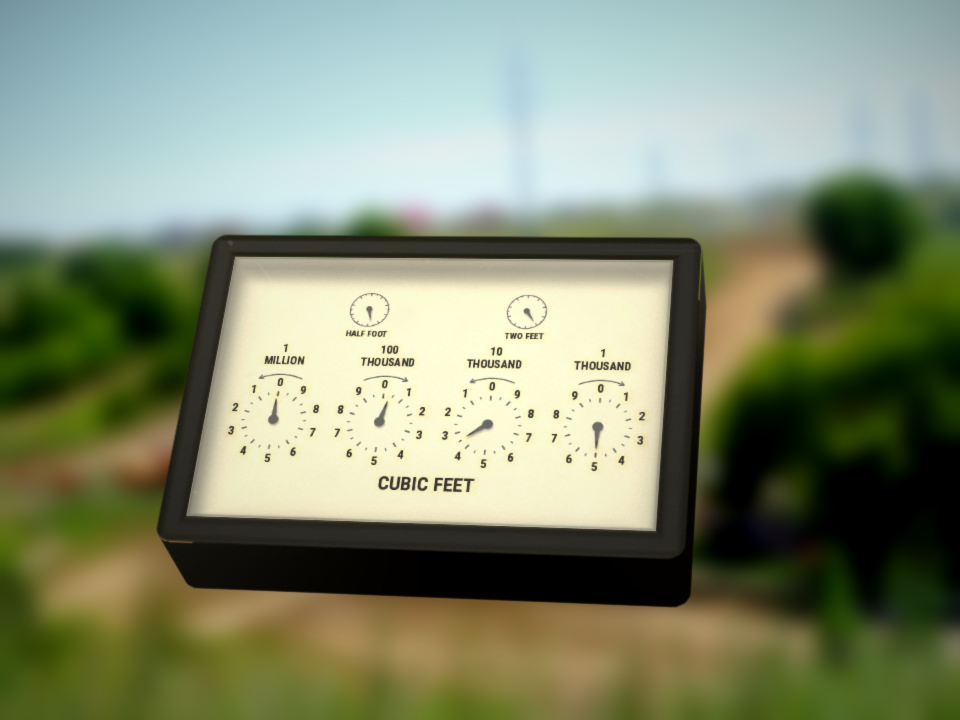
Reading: 3500 (ft³)
